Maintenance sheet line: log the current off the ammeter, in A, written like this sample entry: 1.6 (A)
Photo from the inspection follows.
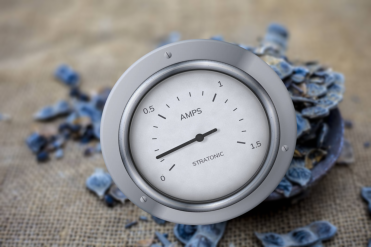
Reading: 0.15 (A)
